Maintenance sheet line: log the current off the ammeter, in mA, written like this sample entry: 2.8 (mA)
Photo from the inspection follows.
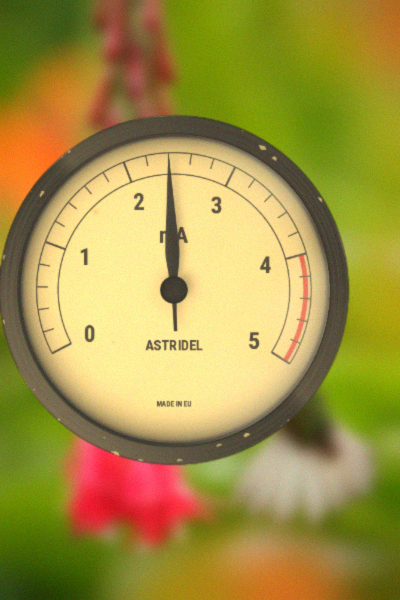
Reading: 2.4 (mA)
